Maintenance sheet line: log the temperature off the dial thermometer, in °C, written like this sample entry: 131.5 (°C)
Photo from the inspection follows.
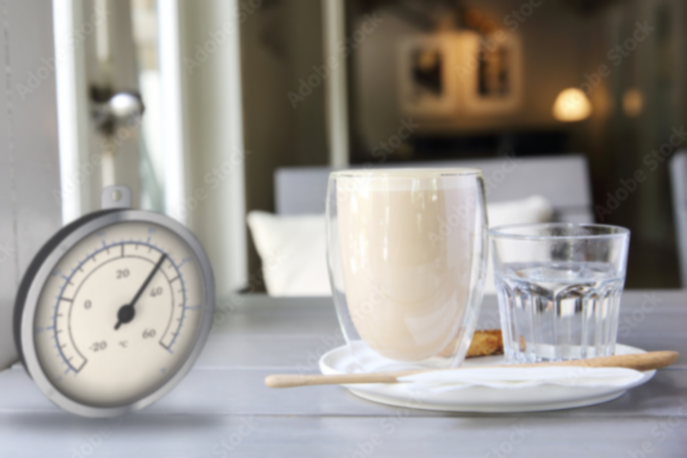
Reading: 32 (°C)
